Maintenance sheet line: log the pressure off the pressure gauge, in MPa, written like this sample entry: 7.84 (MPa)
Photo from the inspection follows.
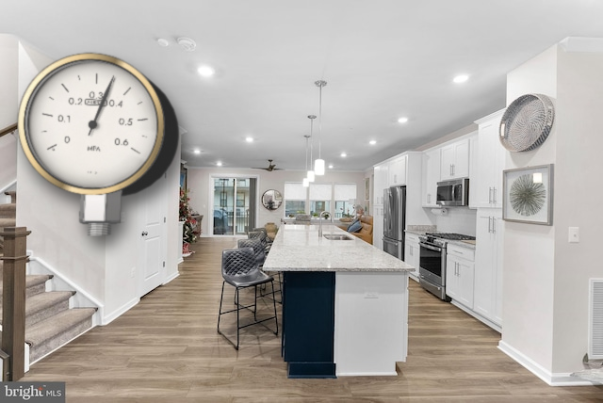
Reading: 0.35 (MPa)
